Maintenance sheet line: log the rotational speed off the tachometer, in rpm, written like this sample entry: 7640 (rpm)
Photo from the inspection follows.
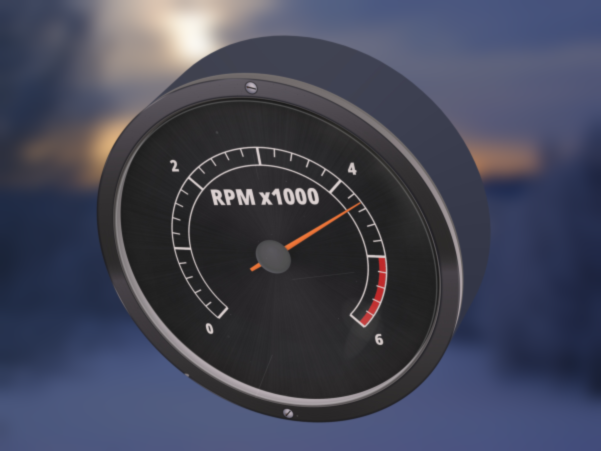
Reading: 4300 (rpm)
